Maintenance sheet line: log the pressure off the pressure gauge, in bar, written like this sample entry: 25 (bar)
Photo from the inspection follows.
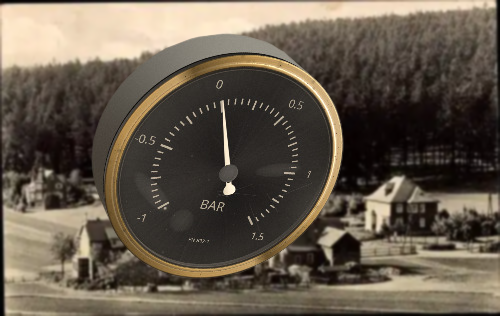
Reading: 0 (bar)
